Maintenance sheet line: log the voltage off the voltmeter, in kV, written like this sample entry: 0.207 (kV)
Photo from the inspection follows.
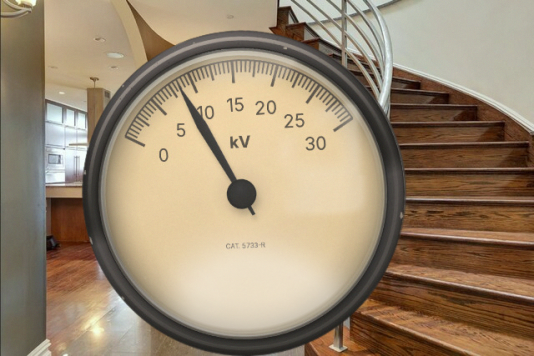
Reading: 8.5 (kV)
